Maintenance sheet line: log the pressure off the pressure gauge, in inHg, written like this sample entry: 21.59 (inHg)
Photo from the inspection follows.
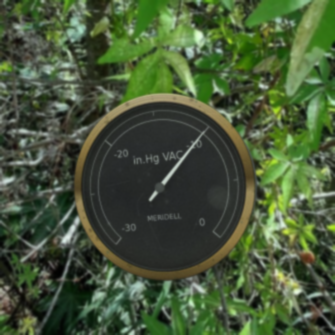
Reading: -10 (inHg)
